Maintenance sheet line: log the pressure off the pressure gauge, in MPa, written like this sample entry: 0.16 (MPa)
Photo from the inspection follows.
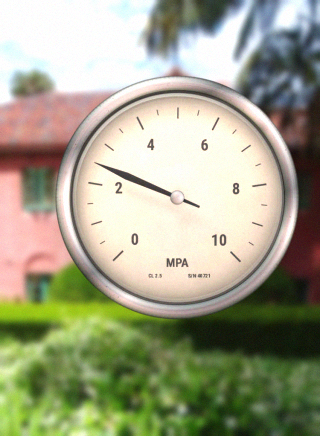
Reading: 2.5 (MPa)
